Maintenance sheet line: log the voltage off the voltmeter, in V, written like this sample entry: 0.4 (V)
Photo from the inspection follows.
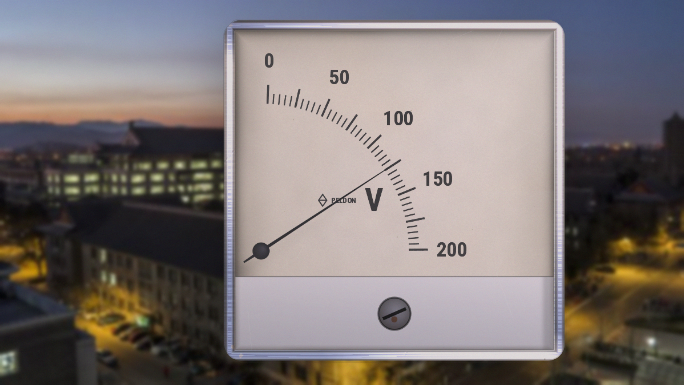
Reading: 125 (V)
